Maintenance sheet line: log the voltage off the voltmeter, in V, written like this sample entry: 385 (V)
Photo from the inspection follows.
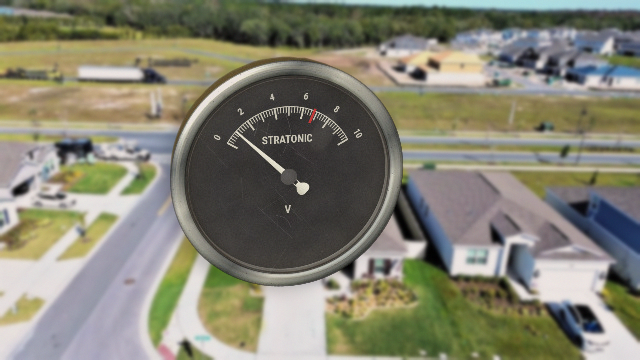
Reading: 1 (V)
